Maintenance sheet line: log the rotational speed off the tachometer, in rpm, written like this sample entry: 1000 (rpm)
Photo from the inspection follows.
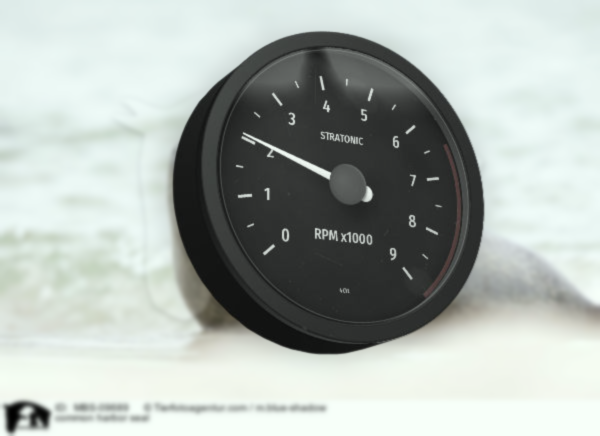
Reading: 2000 (rpm)
